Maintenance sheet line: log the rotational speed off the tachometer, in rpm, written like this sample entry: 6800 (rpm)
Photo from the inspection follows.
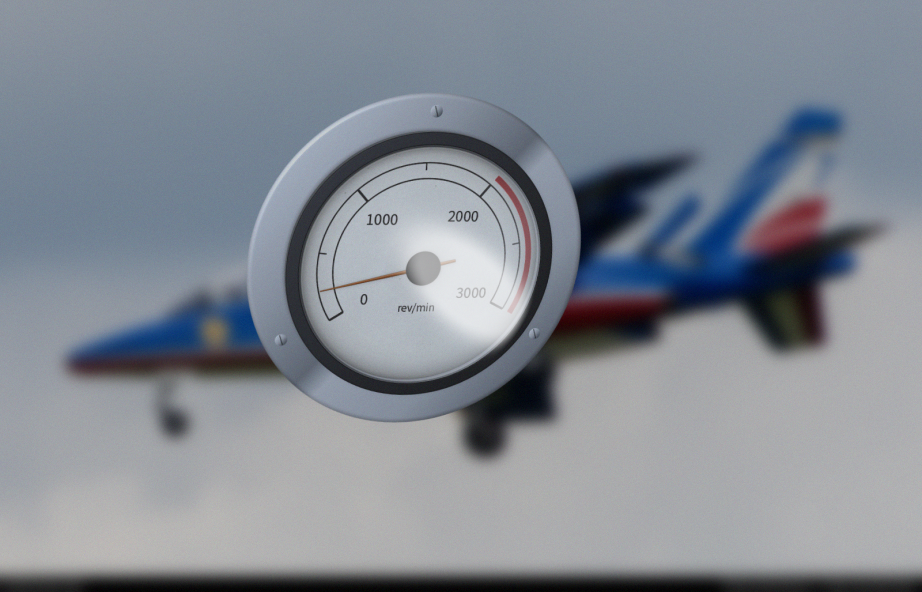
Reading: 250 (rpm)
